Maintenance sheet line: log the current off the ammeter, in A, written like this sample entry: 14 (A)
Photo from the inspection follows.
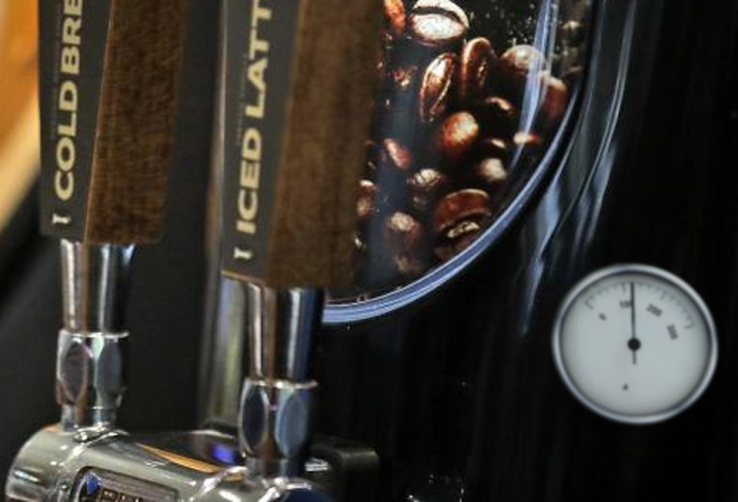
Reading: 120 (A)
